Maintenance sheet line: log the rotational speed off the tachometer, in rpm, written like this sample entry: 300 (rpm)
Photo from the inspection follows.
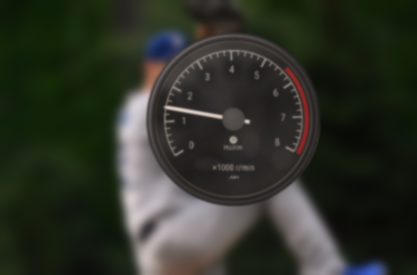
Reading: 1400 (rpm)
